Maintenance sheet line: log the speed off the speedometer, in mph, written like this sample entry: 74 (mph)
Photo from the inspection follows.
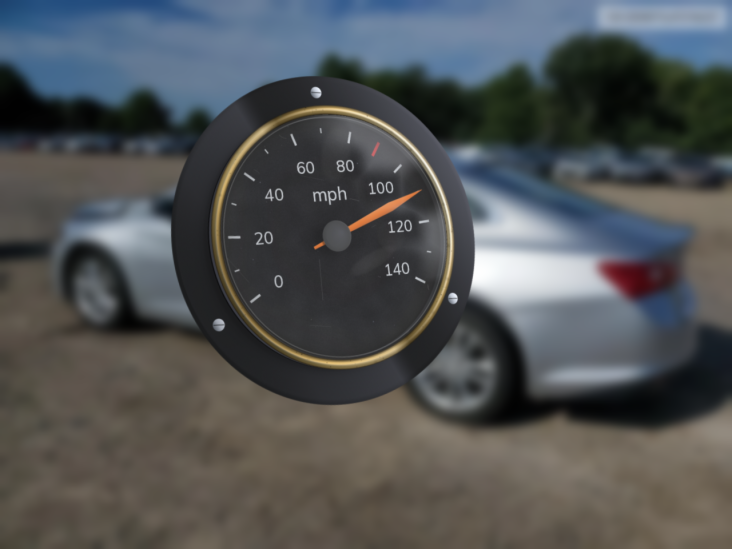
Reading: 110 (mph)
